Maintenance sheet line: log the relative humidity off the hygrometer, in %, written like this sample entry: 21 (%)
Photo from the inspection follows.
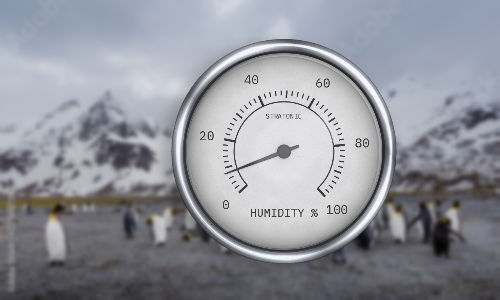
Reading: 8 (%)
